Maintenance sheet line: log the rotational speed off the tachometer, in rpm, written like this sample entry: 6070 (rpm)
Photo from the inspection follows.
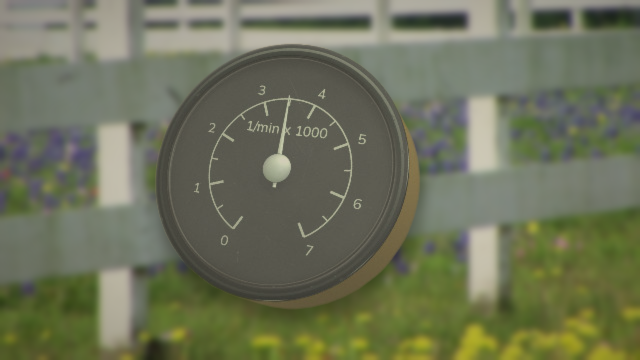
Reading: 3500 (rpm)
